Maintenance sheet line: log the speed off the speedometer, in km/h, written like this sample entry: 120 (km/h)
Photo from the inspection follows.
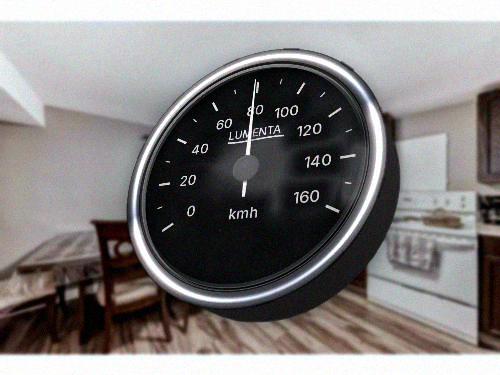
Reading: 80 (km/h)
